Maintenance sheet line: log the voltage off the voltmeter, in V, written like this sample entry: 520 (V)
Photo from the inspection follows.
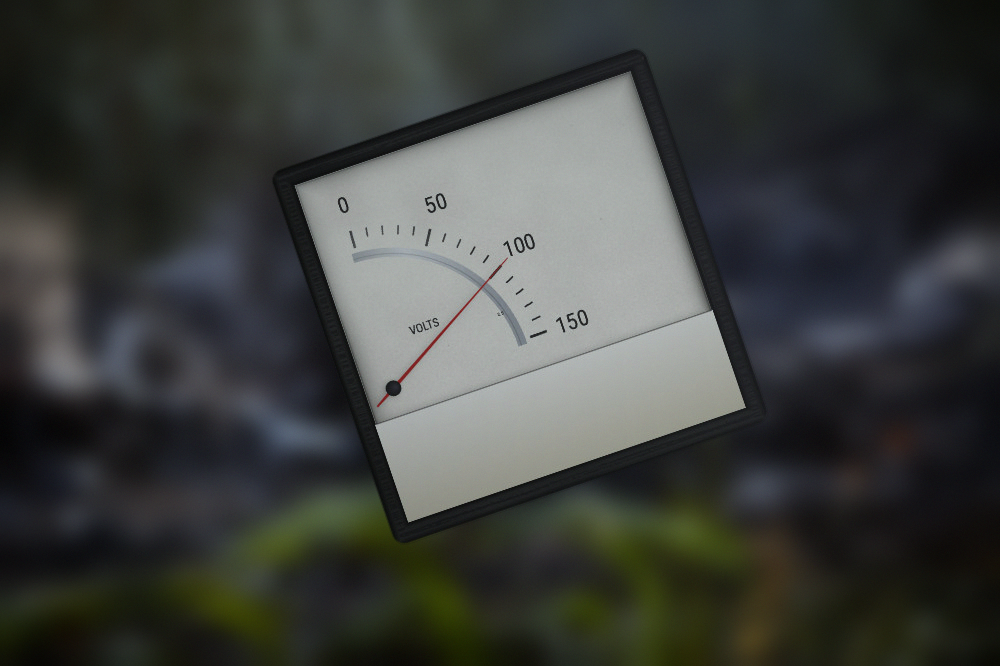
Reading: 100 (V)
